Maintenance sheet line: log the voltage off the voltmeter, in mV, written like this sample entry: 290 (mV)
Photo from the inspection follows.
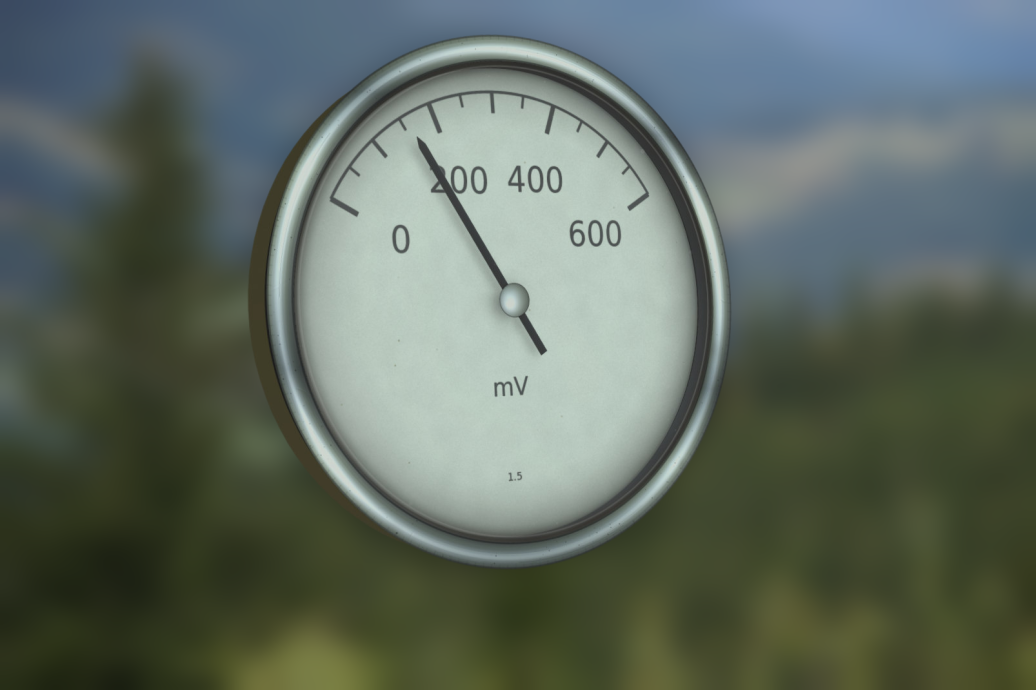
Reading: 150 (mV)
